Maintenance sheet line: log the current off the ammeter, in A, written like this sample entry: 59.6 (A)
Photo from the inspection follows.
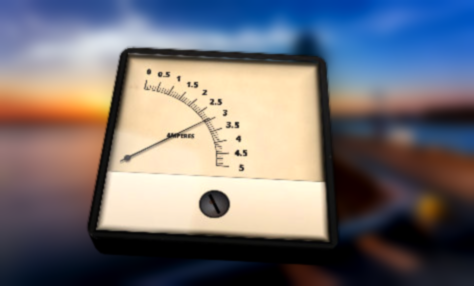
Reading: 3 (A)
